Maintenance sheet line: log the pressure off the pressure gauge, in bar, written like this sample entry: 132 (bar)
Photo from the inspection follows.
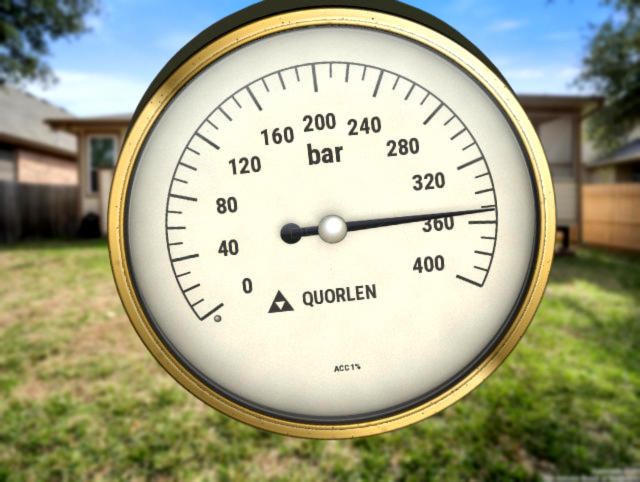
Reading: 350 (bar)
